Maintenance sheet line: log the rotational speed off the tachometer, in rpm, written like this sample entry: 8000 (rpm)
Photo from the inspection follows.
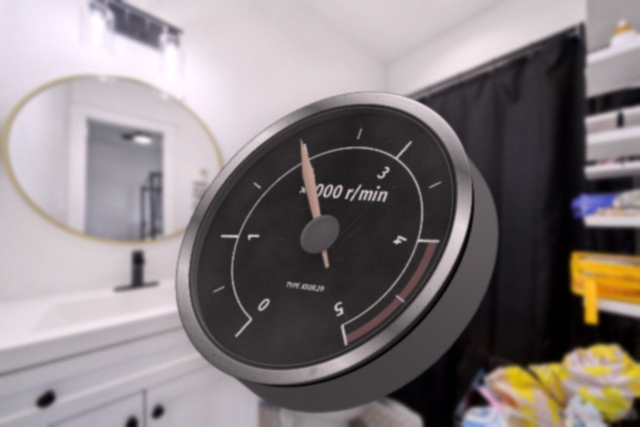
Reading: 2000 (rpm)
